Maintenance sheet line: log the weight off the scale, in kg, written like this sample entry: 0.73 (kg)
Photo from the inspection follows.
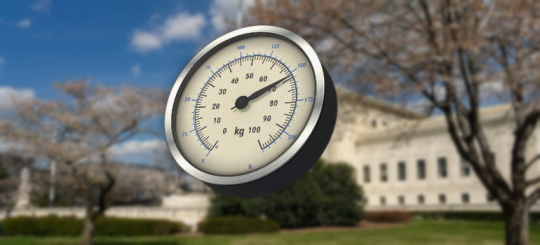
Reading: 70 (kg)
